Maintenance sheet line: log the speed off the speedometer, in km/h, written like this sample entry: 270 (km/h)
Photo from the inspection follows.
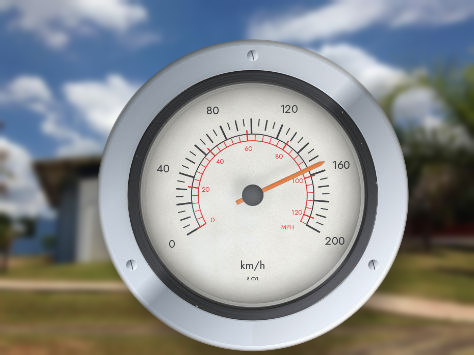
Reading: 155 (km/h)
